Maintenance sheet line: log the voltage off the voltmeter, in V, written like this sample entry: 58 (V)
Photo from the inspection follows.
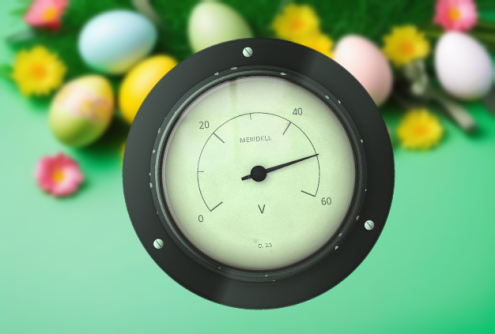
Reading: 50 (V)
